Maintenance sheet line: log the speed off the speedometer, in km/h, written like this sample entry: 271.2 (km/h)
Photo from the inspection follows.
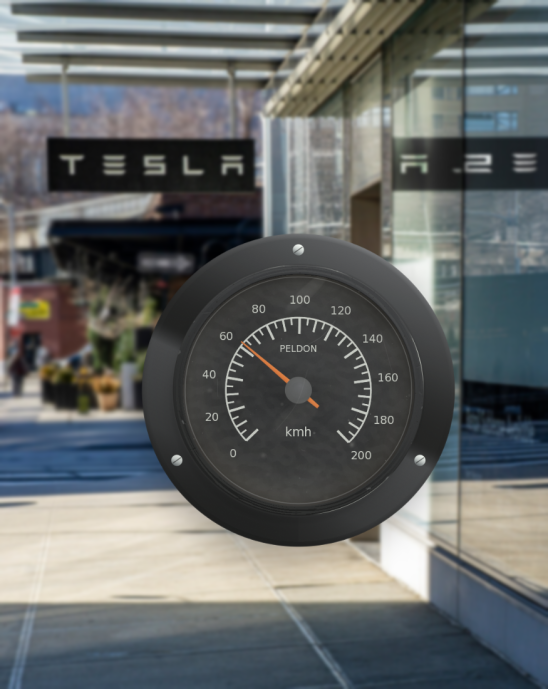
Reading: 62.5 (km/h)
